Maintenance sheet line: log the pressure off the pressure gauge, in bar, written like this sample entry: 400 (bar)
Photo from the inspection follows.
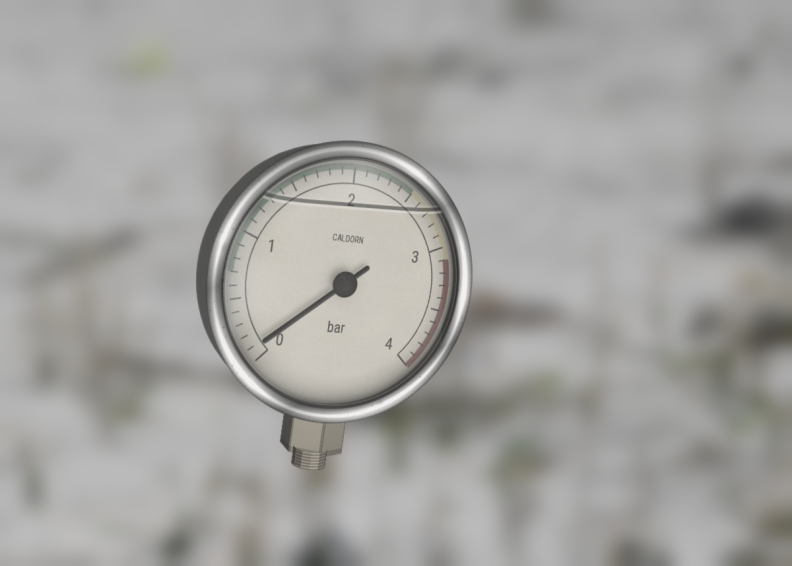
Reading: 0.1 (bar)
